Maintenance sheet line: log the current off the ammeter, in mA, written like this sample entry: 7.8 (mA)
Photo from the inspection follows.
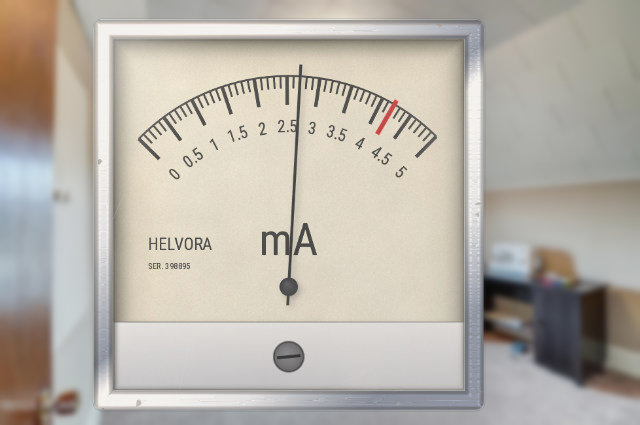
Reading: 2.7 (mA)
